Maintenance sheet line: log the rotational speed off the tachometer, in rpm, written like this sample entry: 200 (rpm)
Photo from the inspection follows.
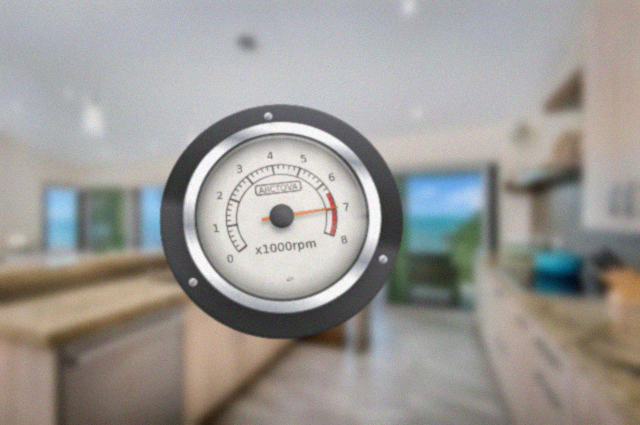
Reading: 7000 (rpm)
